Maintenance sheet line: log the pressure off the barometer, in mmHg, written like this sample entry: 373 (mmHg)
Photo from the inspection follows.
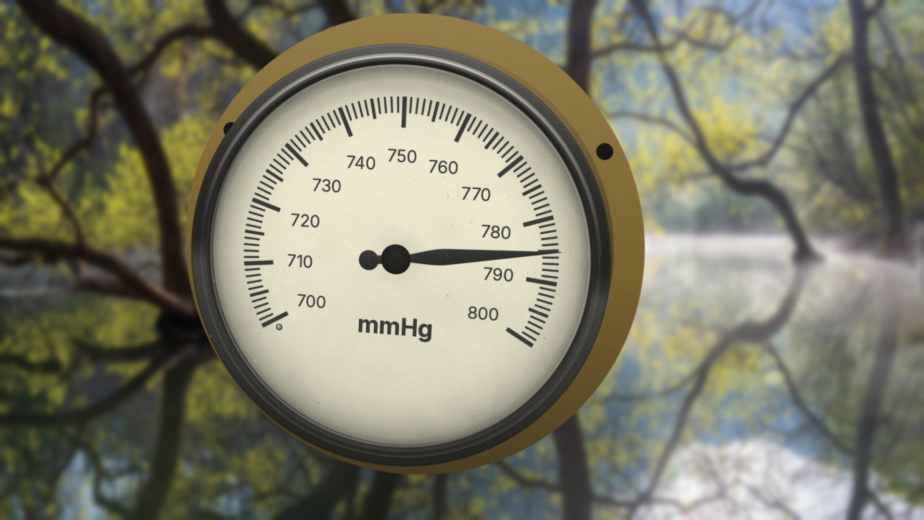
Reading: 785 (mmHg)
